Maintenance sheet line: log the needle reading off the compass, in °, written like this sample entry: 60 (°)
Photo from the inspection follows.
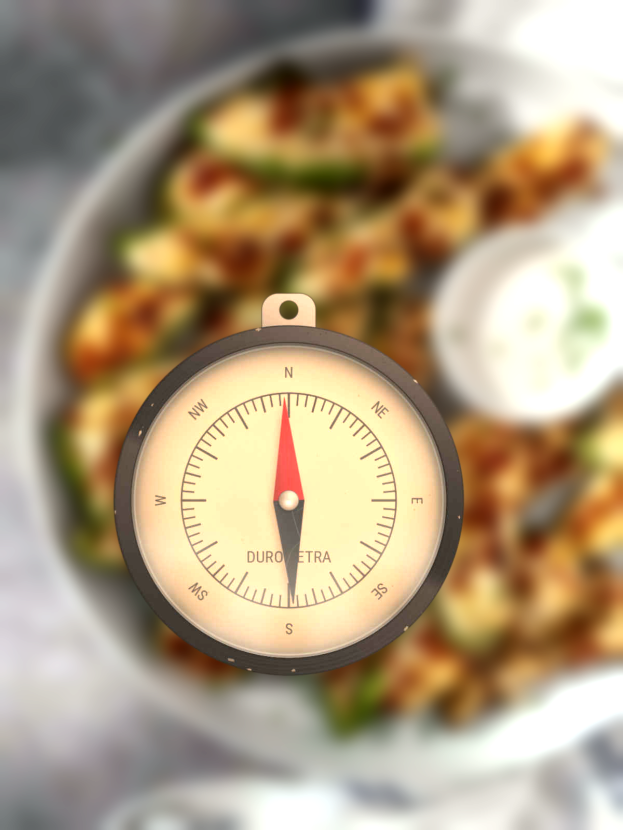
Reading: 357.5 (°)
